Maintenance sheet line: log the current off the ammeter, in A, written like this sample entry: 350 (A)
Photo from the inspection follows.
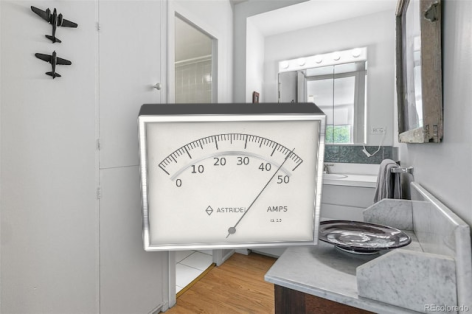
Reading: 45 (A)
